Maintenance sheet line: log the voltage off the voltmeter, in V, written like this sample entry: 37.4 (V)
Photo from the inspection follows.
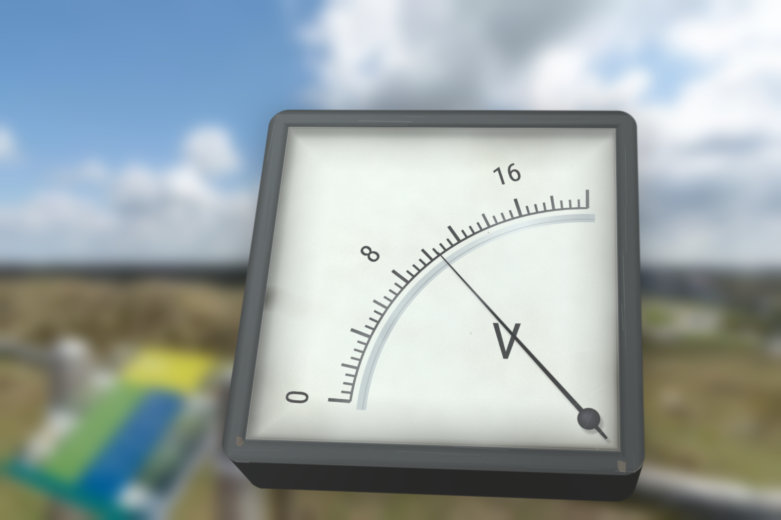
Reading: 10.5 (V)
